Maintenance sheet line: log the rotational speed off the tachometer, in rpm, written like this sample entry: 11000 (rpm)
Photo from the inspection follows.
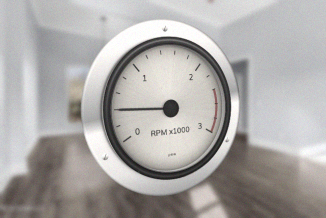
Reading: 400 (rpm)
